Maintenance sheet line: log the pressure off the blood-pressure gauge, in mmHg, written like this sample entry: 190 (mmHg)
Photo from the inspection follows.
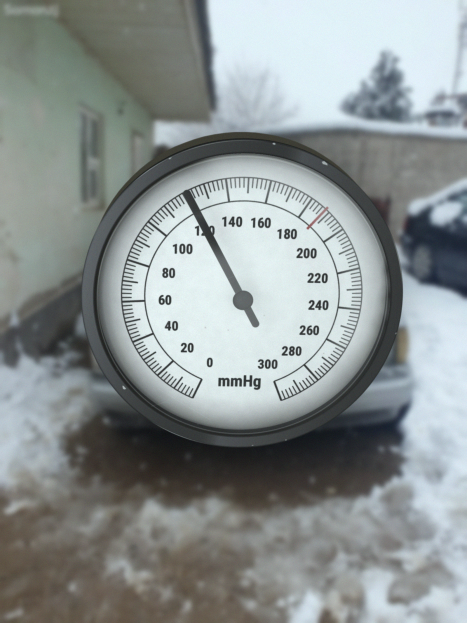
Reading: 122 (mmHg)
